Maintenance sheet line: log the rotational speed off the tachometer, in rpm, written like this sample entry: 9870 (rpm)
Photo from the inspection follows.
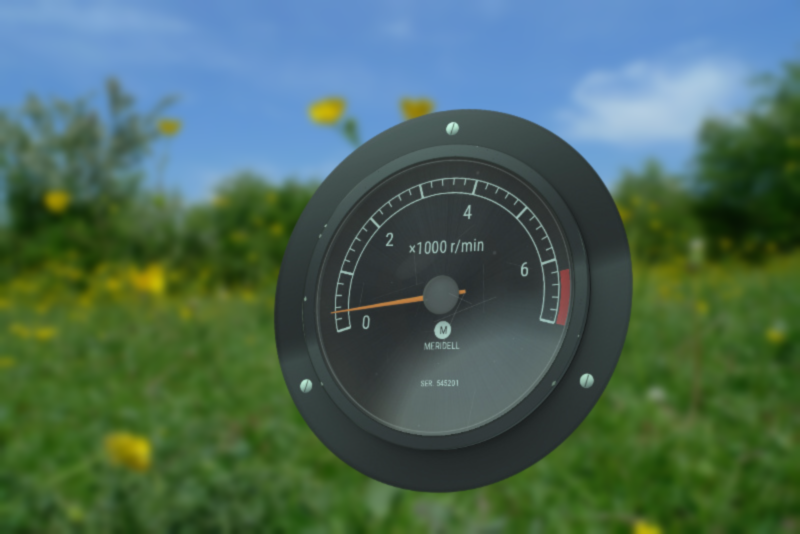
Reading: 300 (rpm)
